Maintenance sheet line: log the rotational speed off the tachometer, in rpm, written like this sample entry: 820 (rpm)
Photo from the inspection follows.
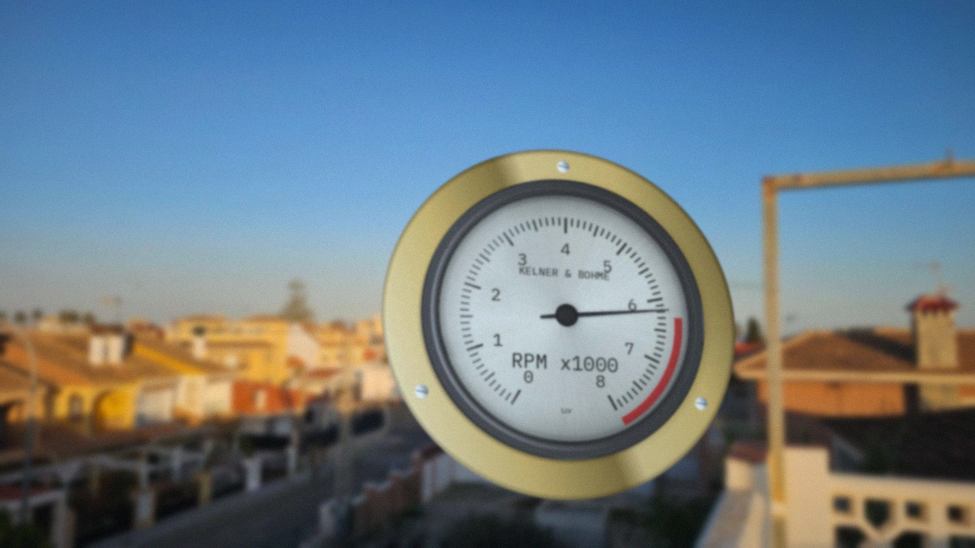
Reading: 6200 (rpm)
